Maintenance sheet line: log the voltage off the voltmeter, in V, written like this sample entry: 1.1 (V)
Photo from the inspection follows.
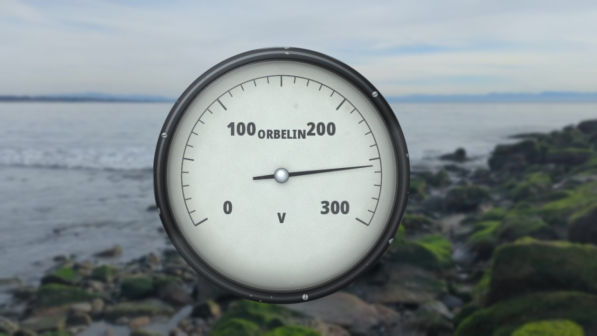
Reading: 255 (V)
